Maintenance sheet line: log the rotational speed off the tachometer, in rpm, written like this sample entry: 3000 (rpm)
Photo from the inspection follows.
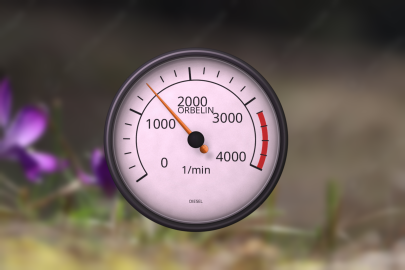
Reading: 1400 (rpm)
